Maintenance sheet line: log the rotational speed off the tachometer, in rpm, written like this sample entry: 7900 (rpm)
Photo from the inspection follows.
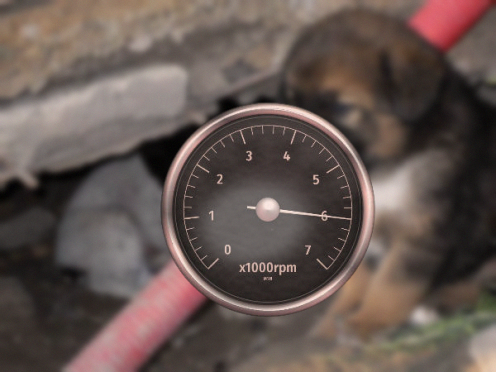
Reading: 6000 (rpm)
